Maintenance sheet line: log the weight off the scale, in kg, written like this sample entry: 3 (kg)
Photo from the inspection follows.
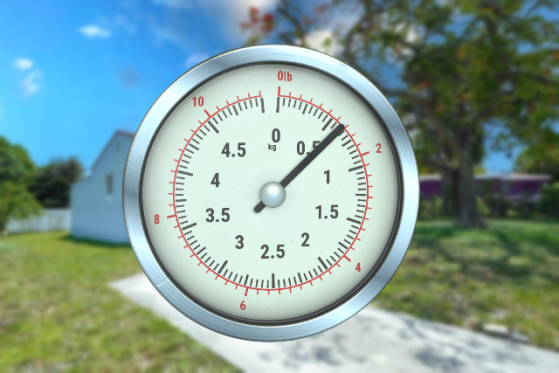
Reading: 0.6 (kg)
